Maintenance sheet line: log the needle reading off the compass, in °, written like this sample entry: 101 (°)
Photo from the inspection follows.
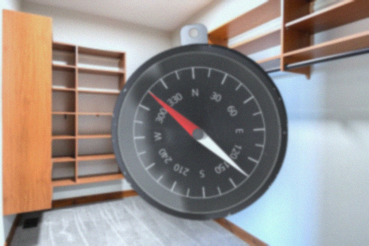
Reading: 315 (°)
